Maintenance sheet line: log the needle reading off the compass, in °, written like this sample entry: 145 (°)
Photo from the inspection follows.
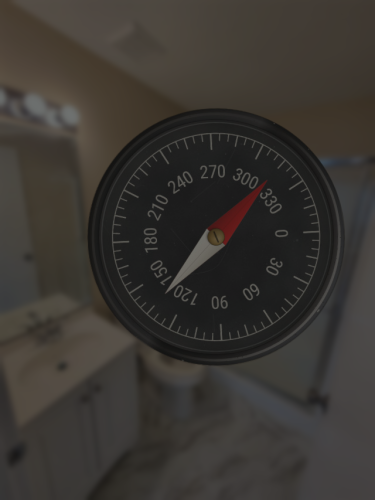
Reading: 315 (°)
